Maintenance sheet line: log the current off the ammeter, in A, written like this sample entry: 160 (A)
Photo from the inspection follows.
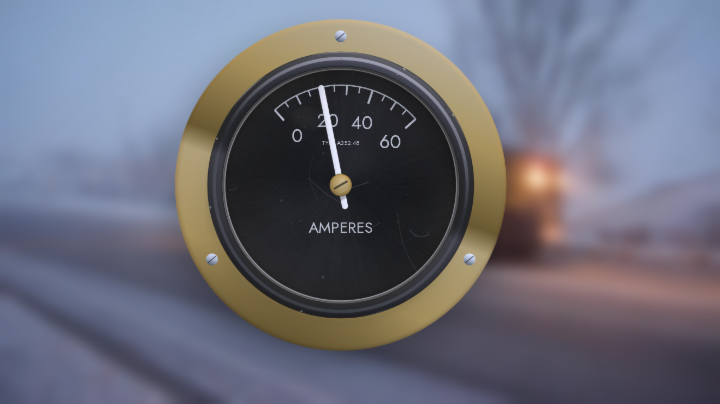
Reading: 20 (A)
